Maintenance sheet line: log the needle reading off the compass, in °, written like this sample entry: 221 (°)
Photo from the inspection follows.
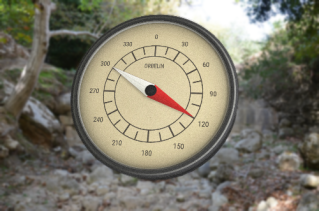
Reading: 120 (°)
